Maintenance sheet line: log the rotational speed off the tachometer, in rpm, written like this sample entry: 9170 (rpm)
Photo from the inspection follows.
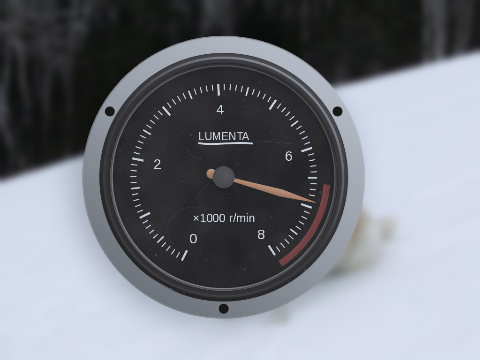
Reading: 6900 (rpm)
